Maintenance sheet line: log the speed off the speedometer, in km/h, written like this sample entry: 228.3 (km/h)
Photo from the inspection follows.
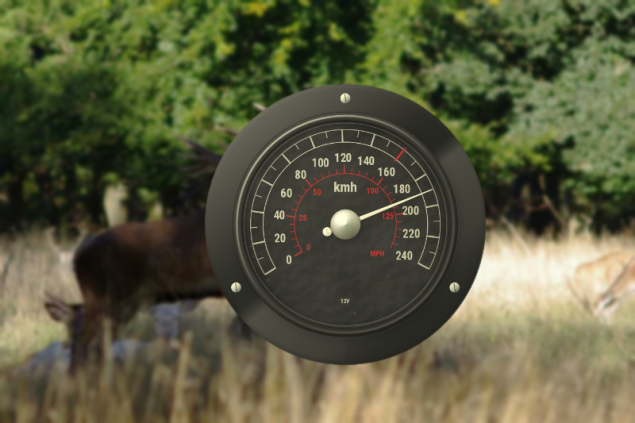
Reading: 190 (km/h)
